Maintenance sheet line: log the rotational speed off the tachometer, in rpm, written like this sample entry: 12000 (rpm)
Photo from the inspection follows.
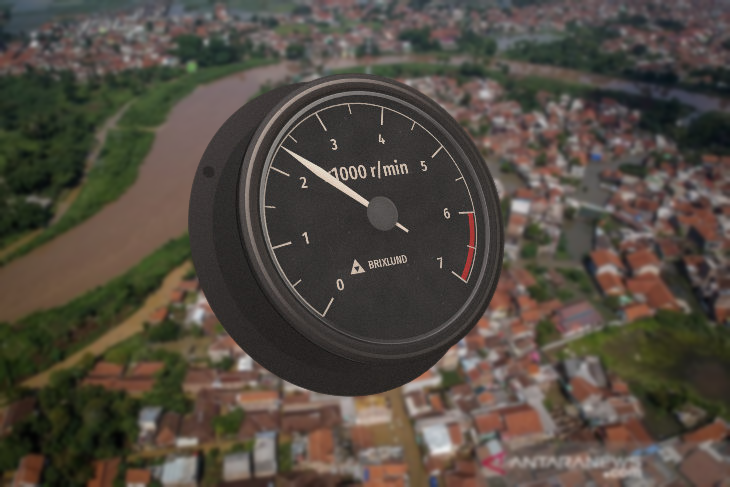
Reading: 2250 (rpm)
